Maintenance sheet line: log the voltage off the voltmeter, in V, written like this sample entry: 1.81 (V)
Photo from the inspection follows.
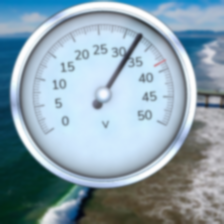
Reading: 32.5 (V)
